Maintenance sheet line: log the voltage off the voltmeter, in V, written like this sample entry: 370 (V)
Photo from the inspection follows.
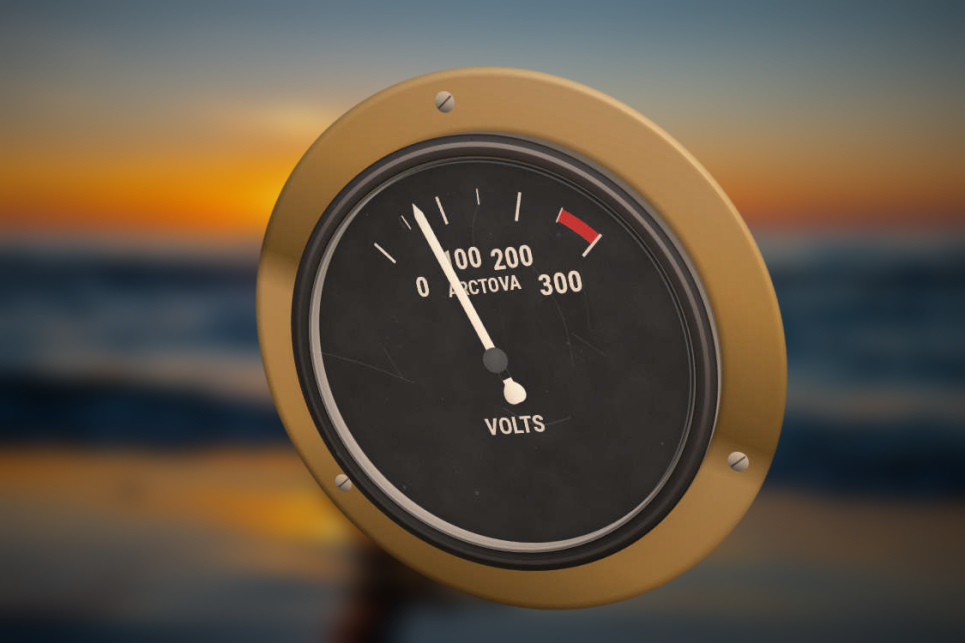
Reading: 75 (V)
